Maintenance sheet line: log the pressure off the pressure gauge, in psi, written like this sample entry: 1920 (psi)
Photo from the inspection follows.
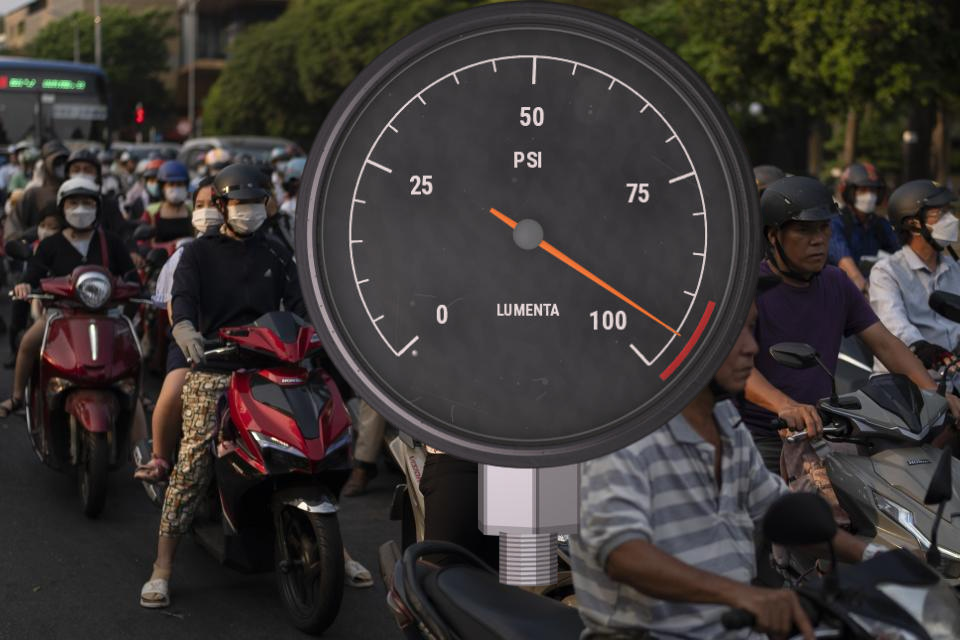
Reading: 95 (psi)
